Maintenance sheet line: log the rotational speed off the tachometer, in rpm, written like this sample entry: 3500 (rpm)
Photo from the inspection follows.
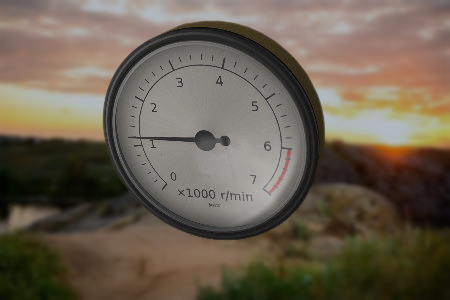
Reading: 1200 (rpm)
